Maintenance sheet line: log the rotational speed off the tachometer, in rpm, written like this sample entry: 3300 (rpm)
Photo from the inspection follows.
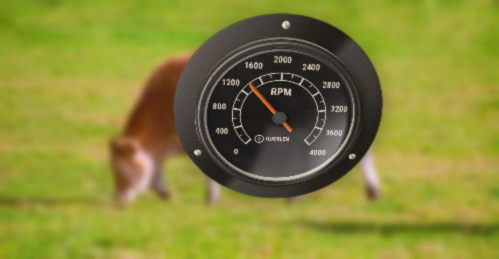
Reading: 1400 (rpm)
